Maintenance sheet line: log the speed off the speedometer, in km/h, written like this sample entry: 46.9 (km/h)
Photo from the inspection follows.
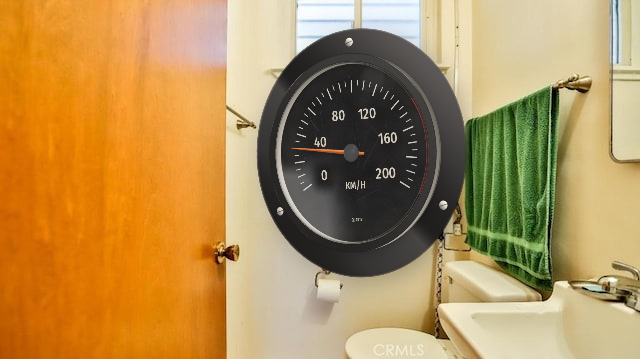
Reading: 30 (km/h)
